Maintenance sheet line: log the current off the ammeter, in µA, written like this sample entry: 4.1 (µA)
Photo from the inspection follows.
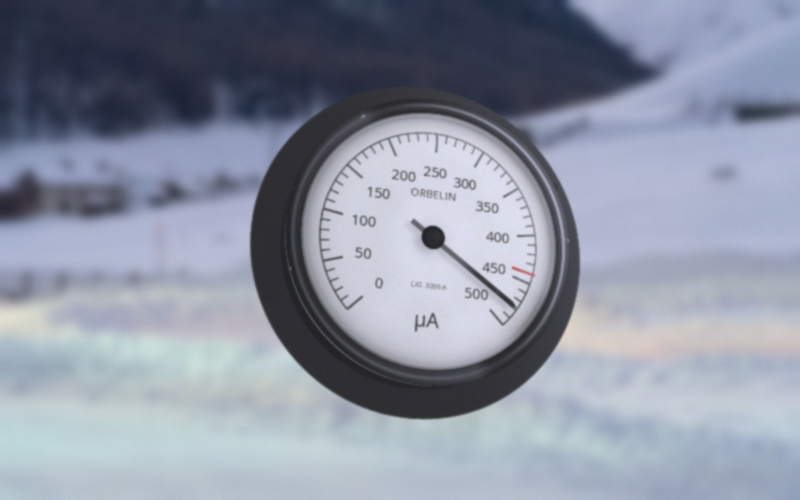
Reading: 480 (µA)
